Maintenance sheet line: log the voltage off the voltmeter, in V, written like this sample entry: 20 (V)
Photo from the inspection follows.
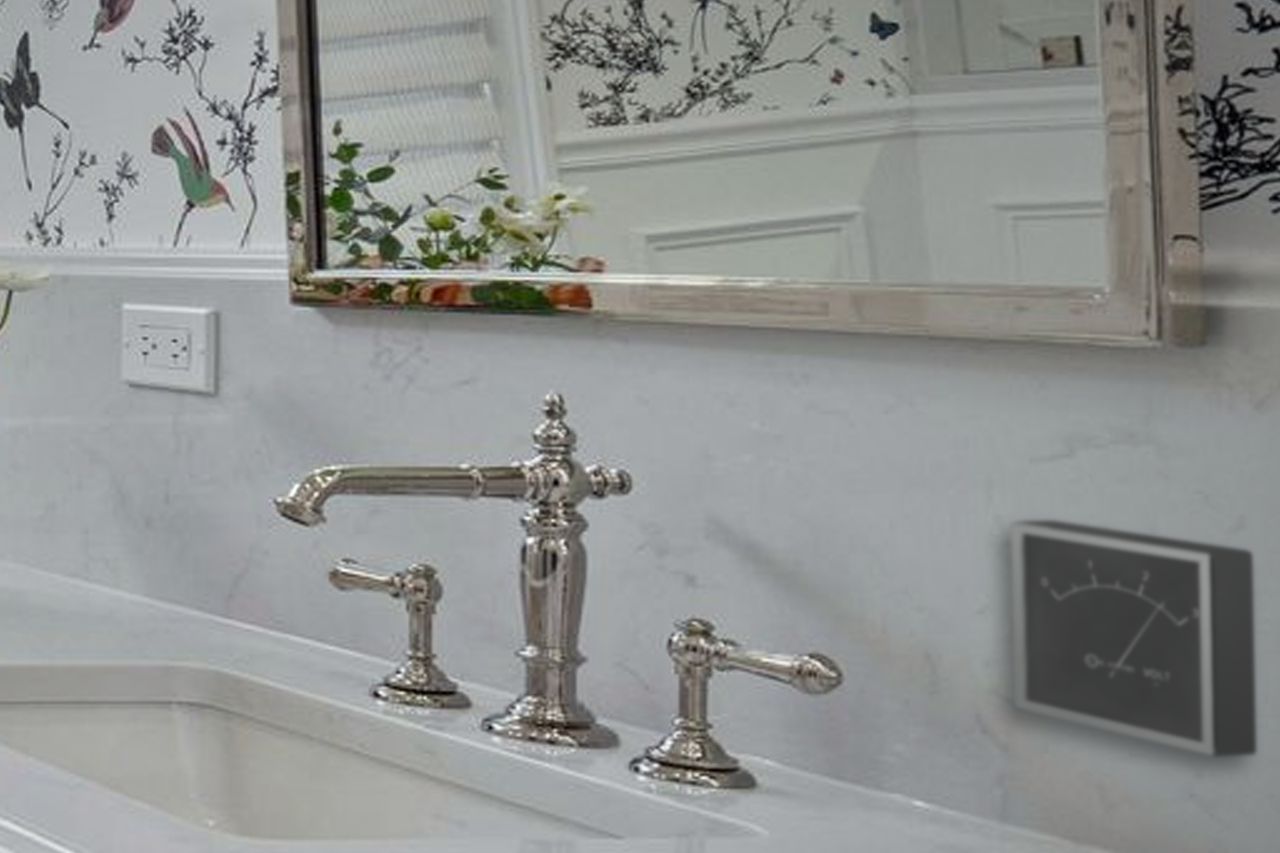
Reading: 2.5 (V)
